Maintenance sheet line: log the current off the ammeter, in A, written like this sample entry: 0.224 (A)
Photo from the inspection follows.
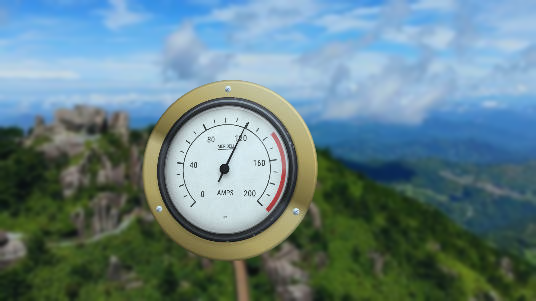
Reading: 120 (A)
